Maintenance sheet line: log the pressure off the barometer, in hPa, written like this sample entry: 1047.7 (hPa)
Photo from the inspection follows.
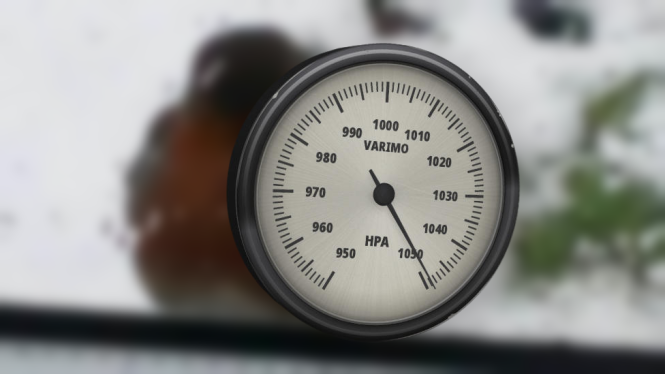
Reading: 1049 (hPa)
